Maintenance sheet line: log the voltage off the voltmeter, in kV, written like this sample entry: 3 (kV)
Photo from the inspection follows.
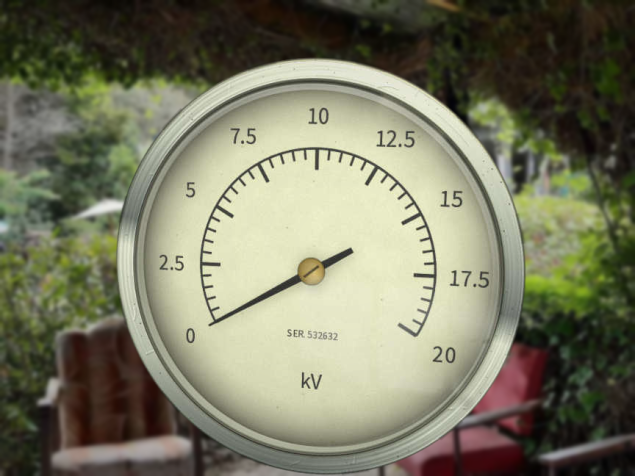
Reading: 0 (kV)
